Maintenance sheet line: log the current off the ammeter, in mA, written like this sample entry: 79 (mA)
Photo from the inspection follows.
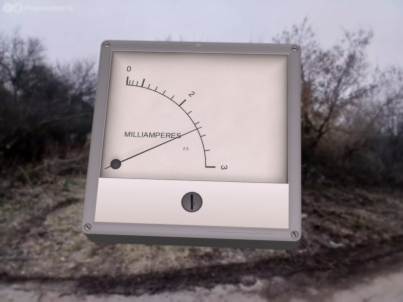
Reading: 2.5 (mA)
